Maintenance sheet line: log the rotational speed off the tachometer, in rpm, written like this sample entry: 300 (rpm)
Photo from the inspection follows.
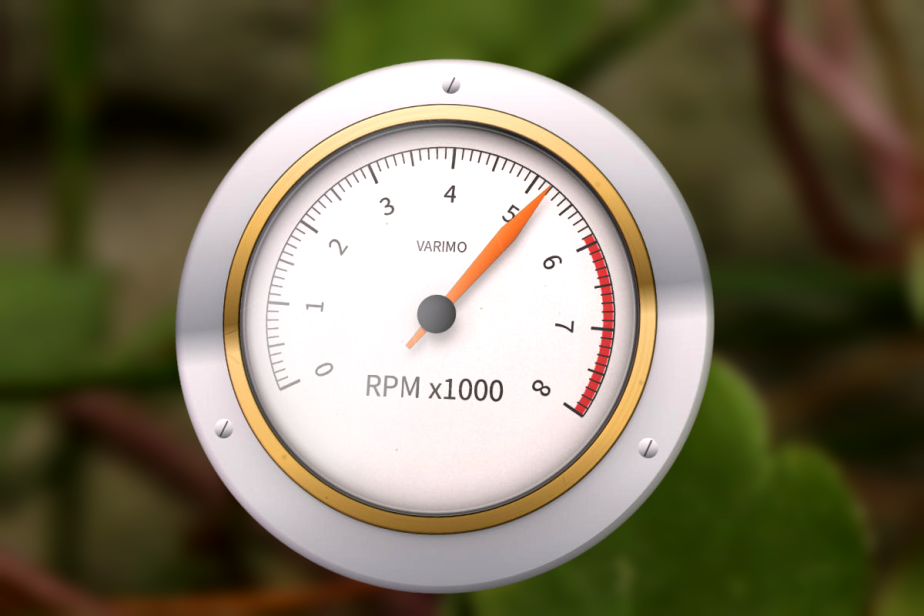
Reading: 5200 (rpm)
